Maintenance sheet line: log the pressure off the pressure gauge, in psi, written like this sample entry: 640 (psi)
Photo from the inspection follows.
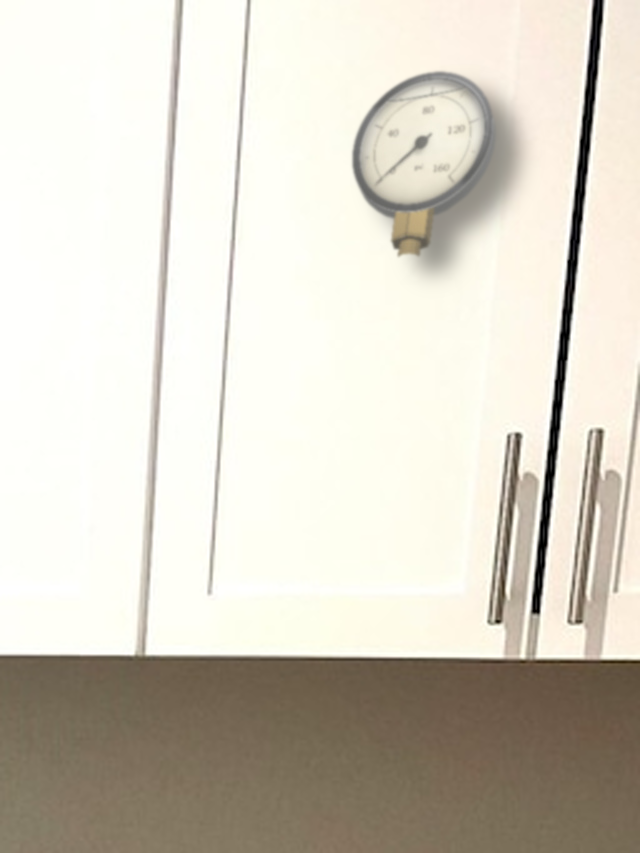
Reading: 0 (psi)
